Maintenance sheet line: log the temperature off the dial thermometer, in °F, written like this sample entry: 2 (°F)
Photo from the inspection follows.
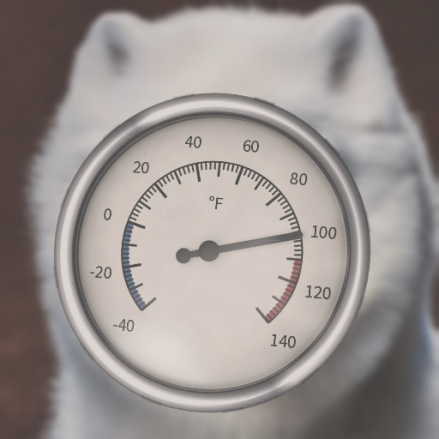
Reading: 100 (°F)
